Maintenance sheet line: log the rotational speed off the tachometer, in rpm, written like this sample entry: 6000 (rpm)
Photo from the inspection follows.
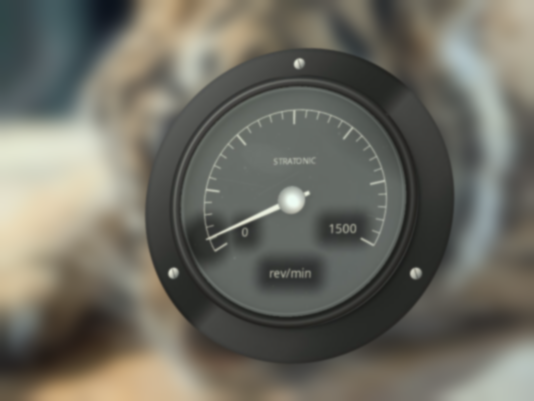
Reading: 50 (rpm)
